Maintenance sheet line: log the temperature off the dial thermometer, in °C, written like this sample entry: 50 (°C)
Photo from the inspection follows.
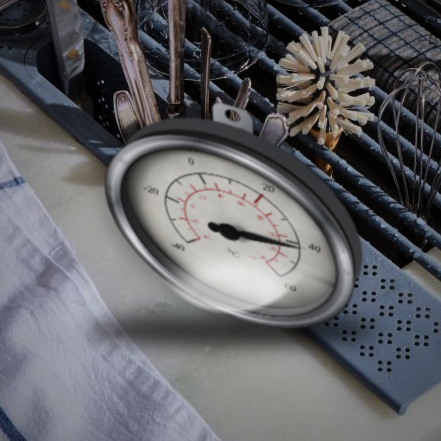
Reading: 40 (°C)
